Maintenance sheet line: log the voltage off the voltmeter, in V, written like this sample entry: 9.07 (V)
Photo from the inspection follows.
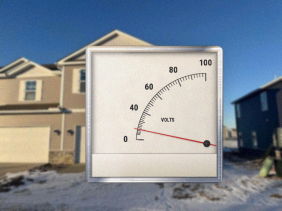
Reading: 20 (V)
